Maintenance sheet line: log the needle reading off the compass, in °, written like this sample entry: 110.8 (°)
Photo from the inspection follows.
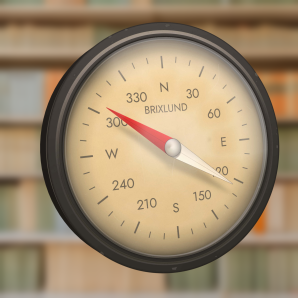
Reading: 305 (°)
